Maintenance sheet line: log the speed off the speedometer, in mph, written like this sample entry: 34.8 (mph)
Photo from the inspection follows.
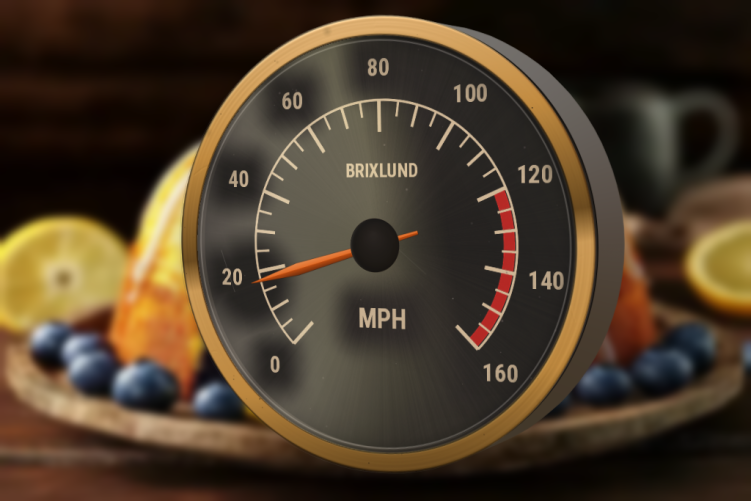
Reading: 17.5 (mph)
